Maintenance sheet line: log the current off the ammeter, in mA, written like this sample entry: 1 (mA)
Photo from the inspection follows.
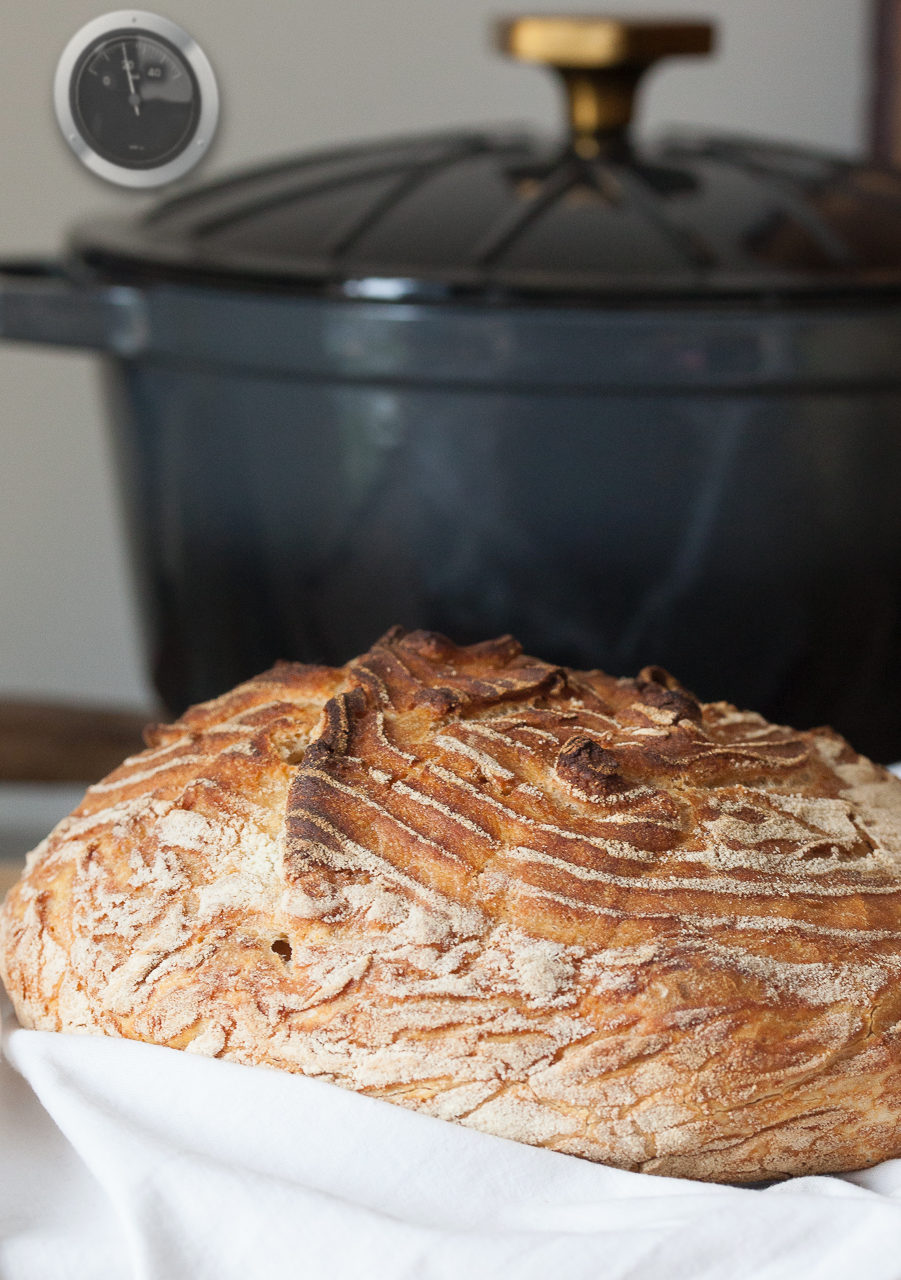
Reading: 20 (mA)
